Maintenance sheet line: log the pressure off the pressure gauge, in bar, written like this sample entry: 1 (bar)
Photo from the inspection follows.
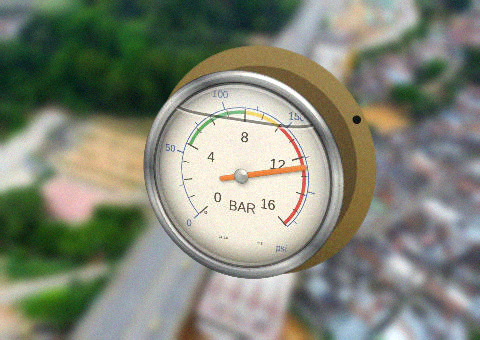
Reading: 12.5 (bar)
